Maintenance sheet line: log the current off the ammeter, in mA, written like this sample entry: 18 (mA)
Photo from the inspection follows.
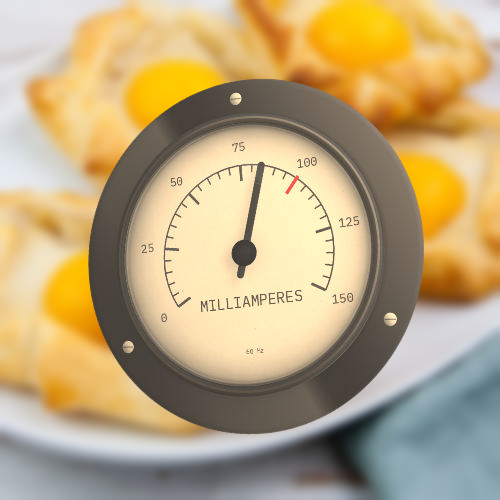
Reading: 85 (mA)
